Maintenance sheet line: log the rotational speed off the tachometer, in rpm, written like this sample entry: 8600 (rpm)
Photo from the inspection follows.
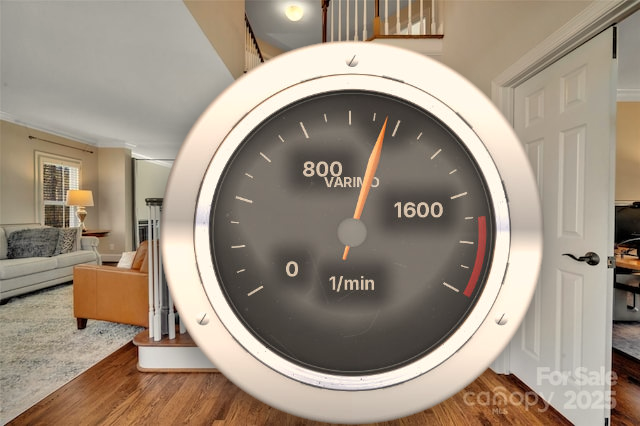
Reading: 1150 (rpm)
